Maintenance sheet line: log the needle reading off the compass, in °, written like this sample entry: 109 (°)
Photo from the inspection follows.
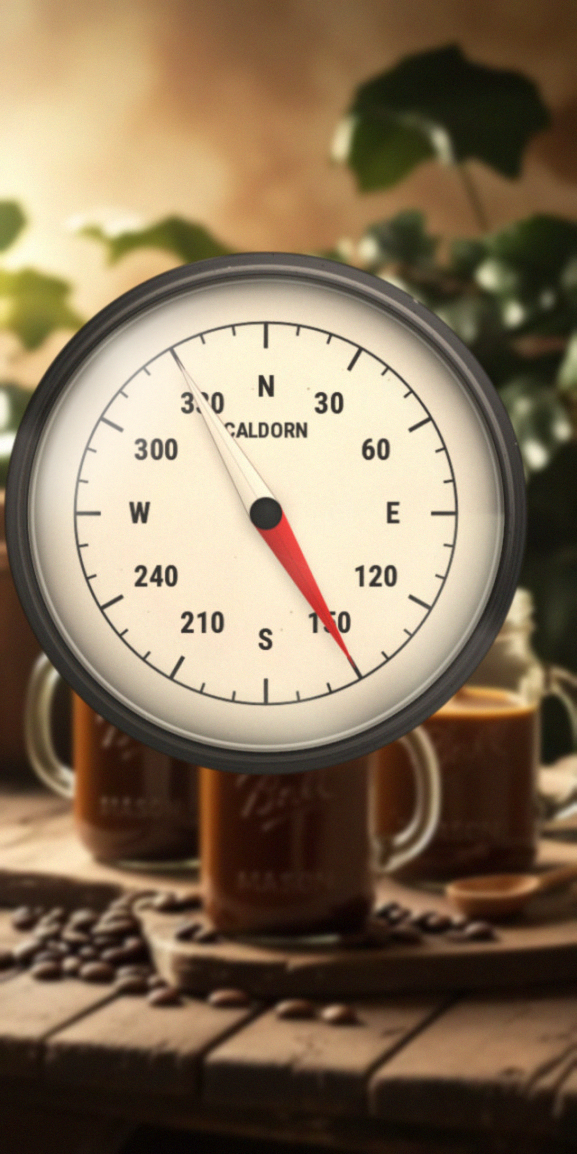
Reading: 150 (°)
